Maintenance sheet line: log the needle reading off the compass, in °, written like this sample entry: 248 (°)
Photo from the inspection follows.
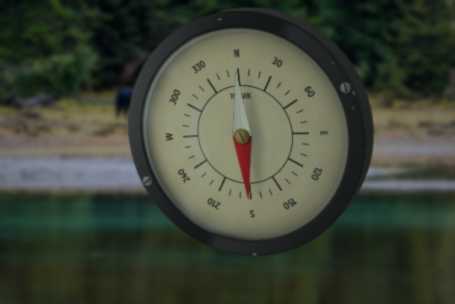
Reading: 180 (°)
